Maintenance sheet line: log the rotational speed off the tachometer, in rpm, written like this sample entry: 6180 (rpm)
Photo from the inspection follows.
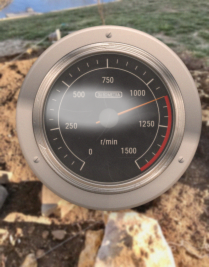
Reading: 1100 (rpm)
